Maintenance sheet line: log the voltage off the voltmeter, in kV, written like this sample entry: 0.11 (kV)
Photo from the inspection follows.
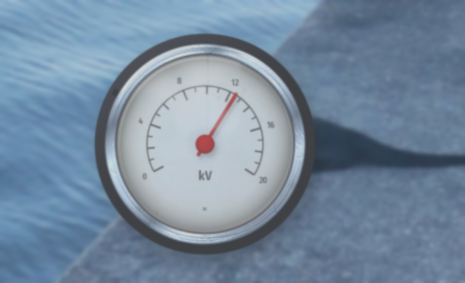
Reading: 12.5 (kV)
